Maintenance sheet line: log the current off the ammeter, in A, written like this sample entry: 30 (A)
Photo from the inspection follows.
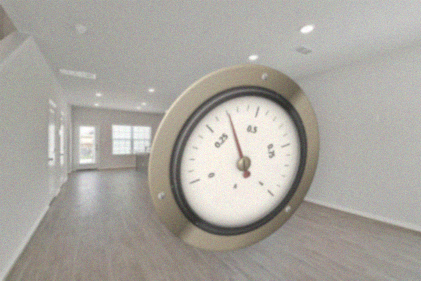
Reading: 0.35 (A)
